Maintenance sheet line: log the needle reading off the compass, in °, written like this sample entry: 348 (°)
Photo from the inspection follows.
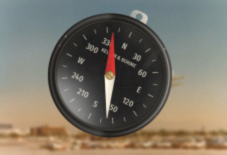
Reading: 337.5 (°)
